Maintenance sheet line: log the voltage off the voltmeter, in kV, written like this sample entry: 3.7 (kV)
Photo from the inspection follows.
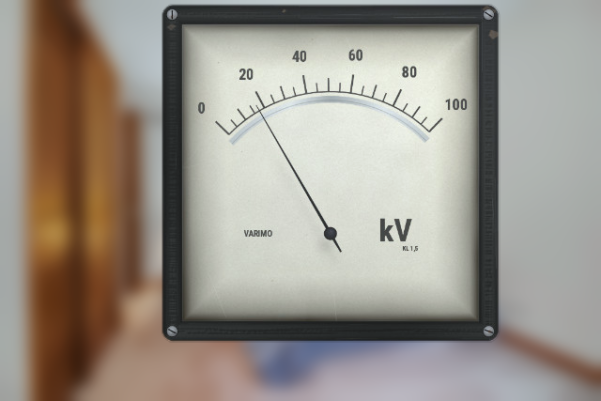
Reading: 17.5 (kV)
